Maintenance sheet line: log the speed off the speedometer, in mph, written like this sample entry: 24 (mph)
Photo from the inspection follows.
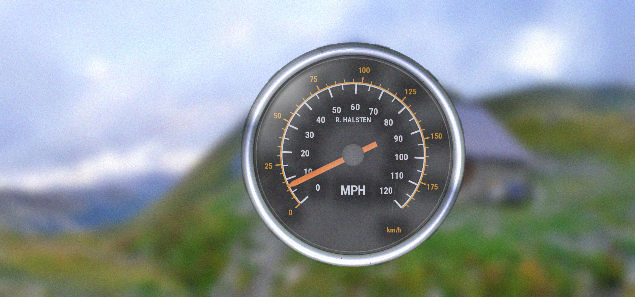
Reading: 7.5 (mph)
